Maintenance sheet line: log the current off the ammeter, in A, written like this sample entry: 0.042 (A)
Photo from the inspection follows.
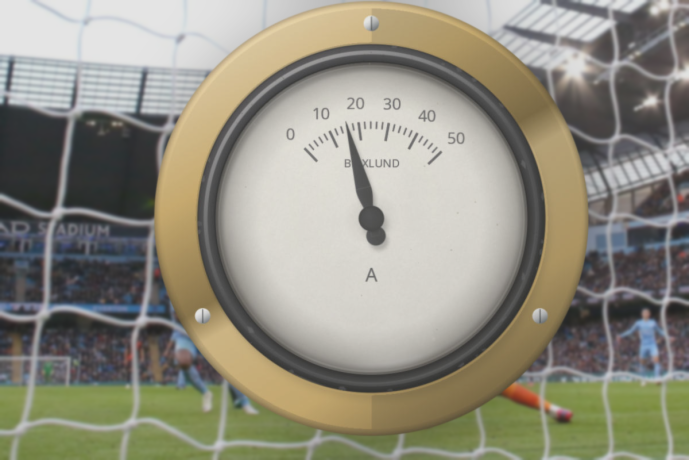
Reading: 16 (A)
